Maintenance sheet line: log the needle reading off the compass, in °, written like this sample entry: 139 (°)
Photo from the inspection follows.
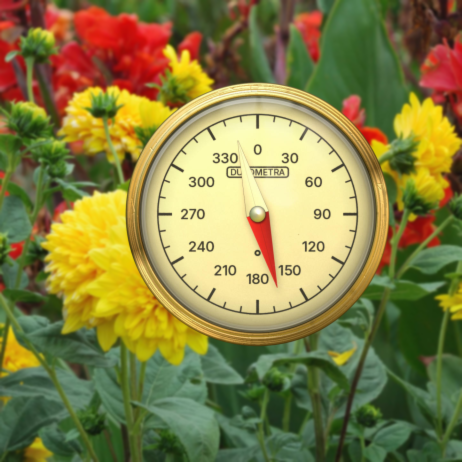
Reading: 165 (°)
